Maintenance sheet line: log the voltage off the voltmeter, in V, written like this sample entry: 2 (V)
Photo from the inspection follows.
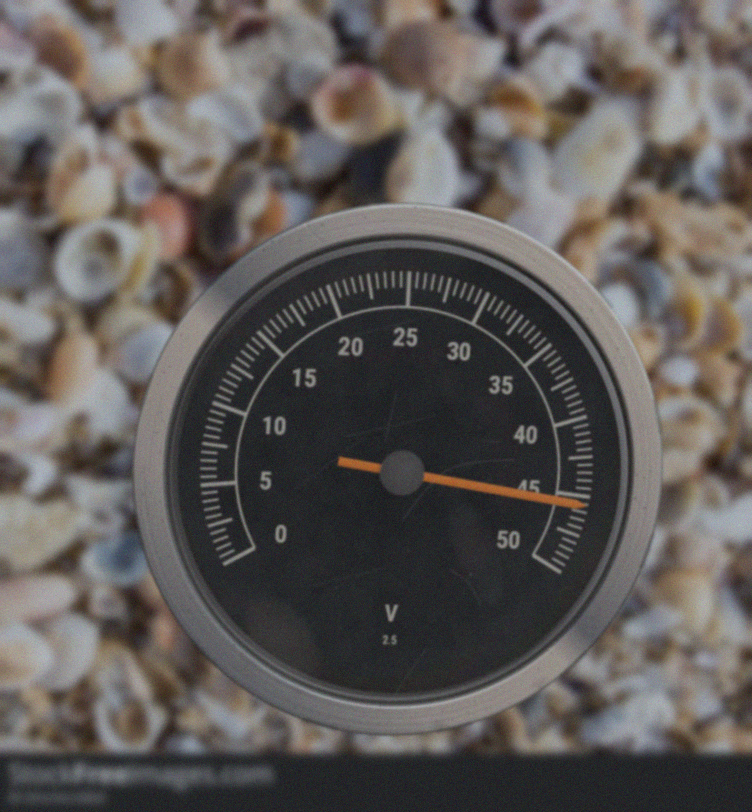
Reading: 45.5 (V)
